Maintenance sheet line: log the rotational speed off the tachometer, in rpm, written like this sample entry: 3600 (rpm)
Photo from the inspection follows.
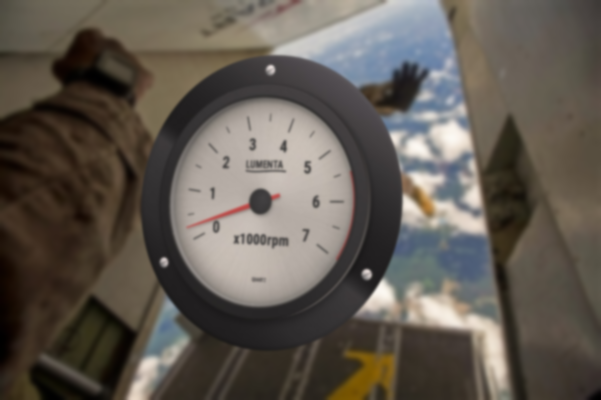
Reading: 250 (rpm)
